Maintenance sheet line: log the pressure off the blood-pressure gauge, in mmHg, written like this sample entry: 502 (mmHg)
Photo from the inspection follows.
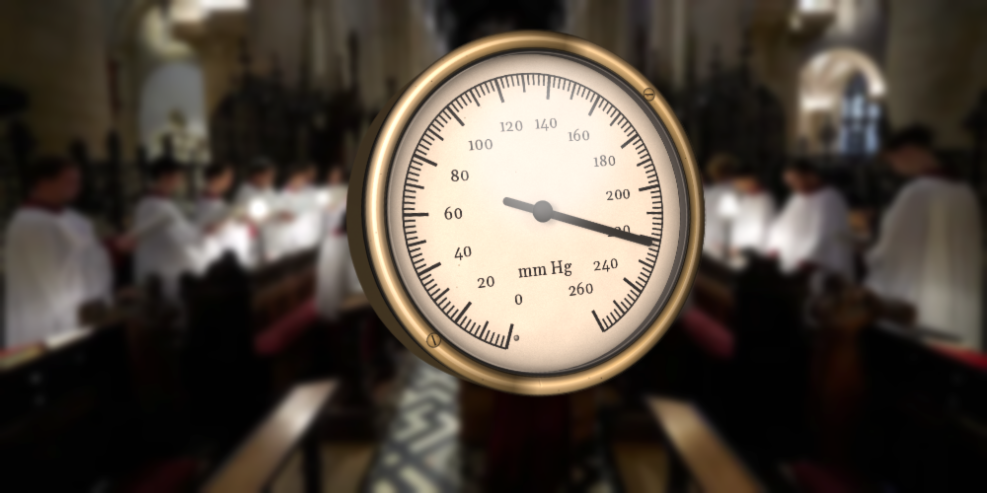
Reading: 222 (mmHg)
